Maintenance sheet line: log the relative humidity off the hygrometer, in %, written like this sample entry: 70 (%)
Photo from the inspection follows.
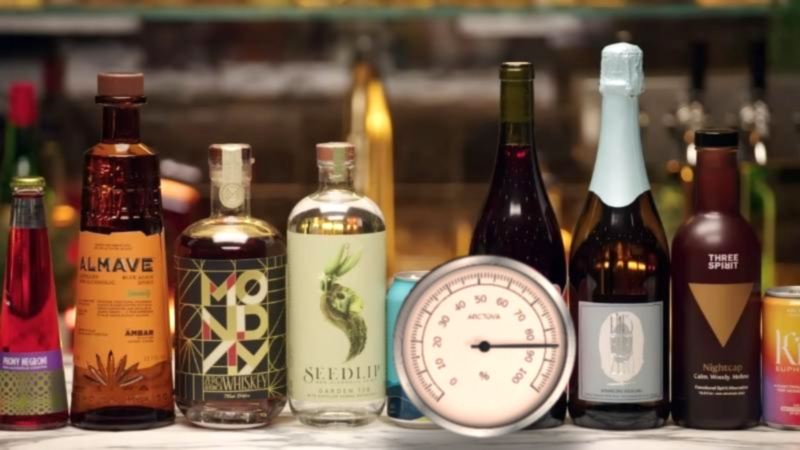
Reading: 85 (%)
